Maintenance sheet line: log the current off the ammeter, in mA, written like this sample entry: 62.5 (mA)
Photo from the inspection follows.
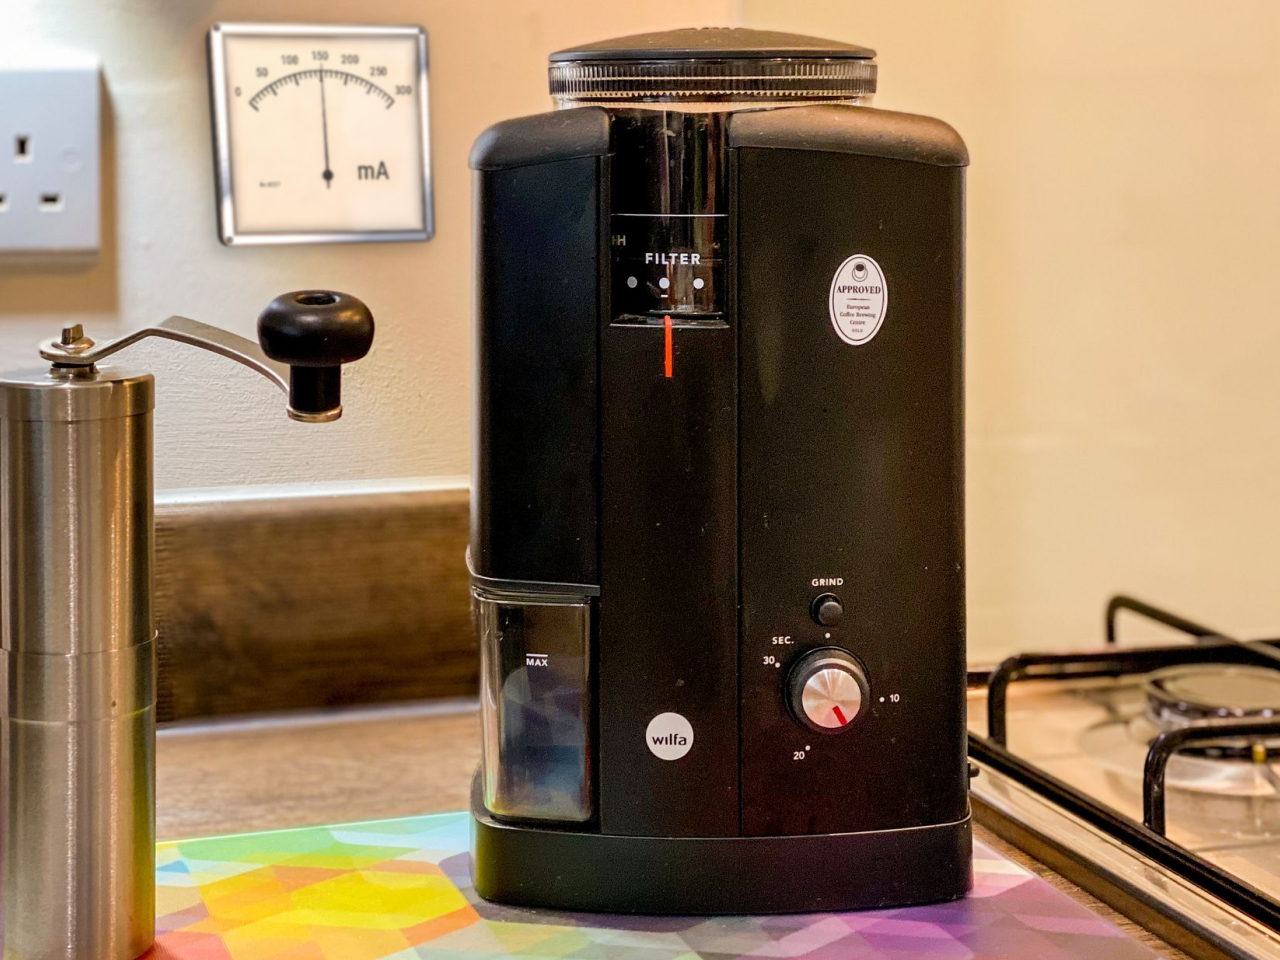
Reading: 150 (mA)
